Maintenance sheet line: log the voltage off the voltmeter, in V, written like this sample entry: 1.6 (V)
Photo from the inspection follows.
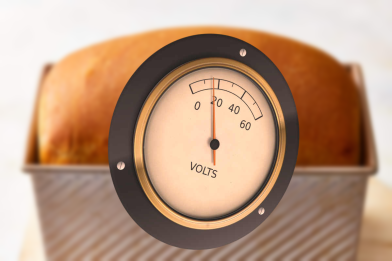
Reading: 15 (V)
